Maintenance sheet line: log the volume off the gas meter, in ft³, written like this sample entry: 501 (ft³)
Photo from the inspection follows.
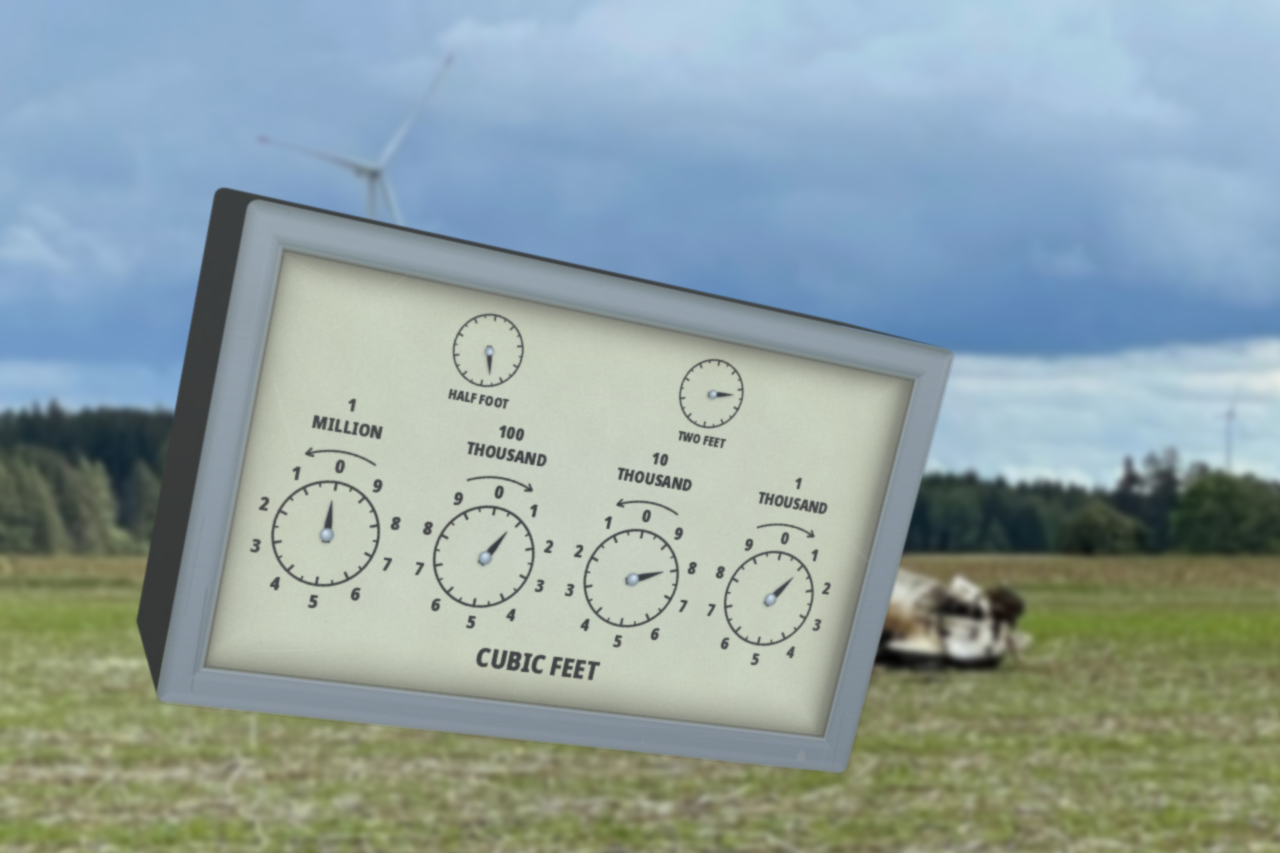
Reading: 8100 (ft³)
